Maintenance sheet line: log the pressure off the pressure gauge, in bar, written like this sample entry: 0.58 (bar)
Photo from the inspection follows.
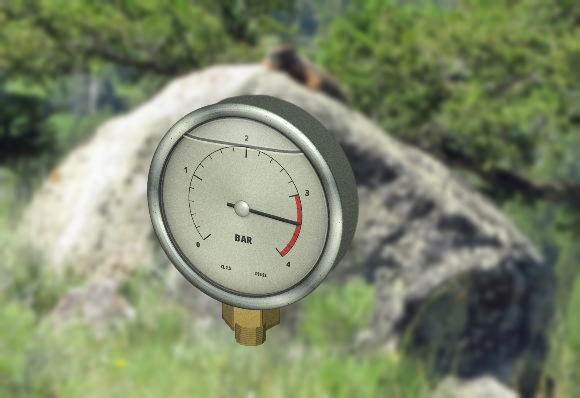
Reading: 3.4 (bar)
